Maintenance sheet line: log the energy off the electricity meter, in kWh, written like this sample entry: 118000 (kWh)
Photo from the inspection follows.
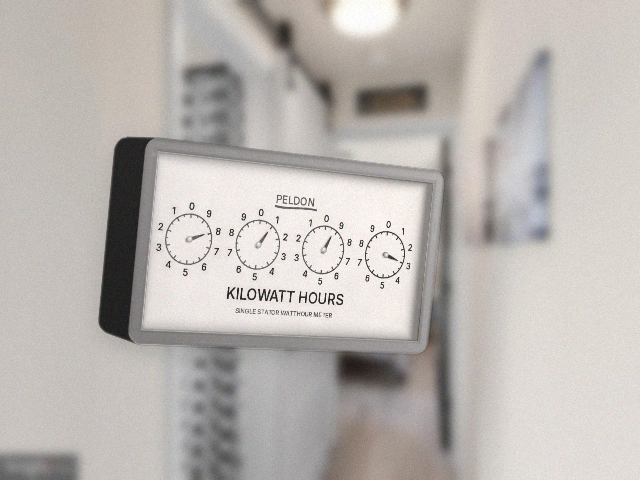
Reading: 8093 (kWh)
